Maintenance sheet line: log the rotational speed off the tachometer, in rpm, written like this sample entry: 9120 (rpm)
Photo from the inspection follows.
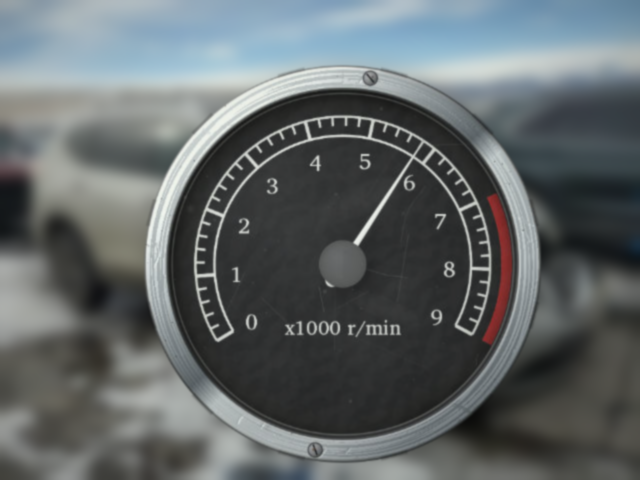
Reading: 5800 (rpm)
